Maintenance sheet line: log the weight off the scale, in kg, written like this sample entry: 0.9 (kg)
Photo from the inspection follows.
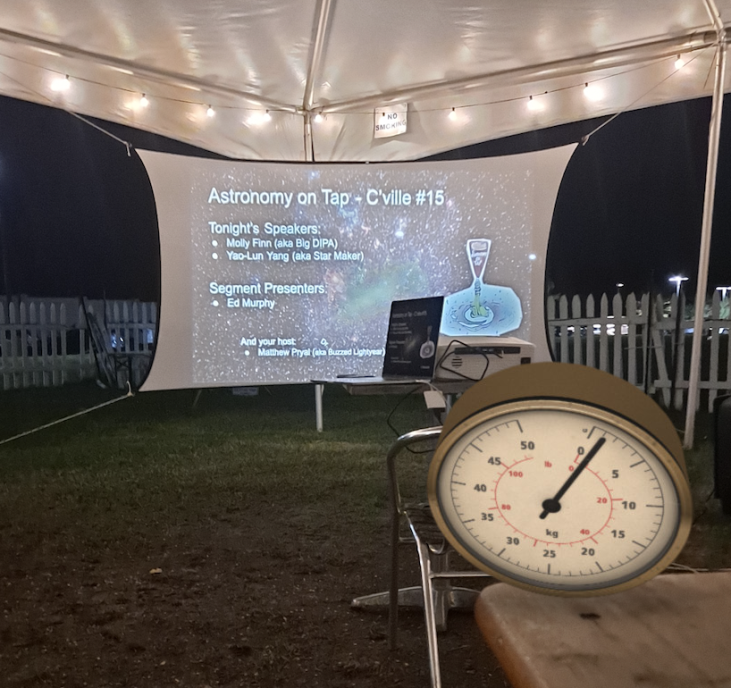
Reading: 1 (kg)
